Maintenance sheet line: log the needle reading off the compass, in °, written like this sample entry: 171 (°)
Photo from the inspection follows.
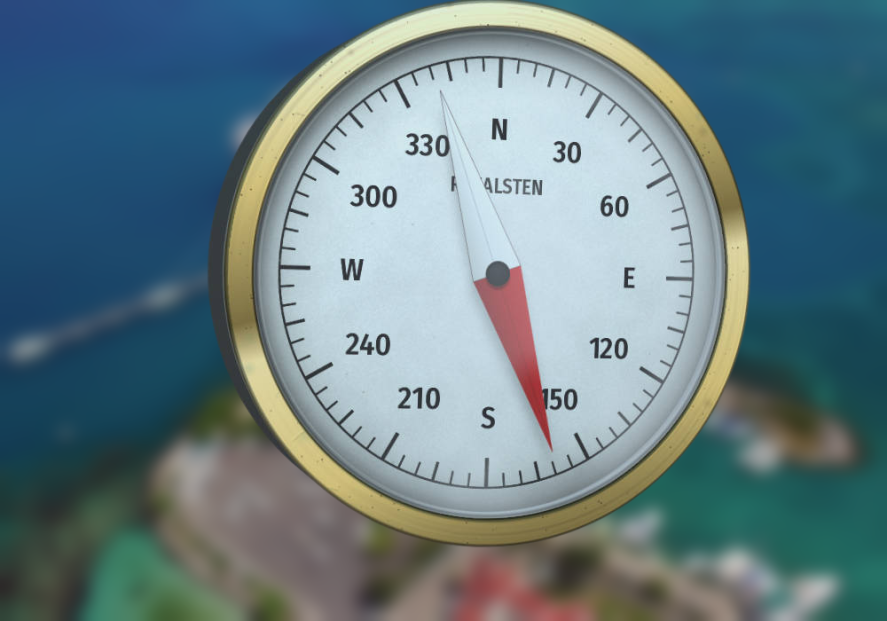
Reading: 160 (°)
